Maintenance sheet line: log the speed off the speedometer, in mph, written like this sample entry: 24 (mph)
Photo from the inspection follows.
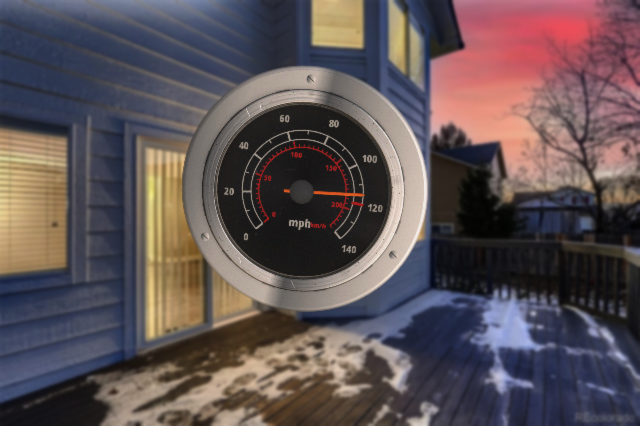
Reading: 115 (mph)
